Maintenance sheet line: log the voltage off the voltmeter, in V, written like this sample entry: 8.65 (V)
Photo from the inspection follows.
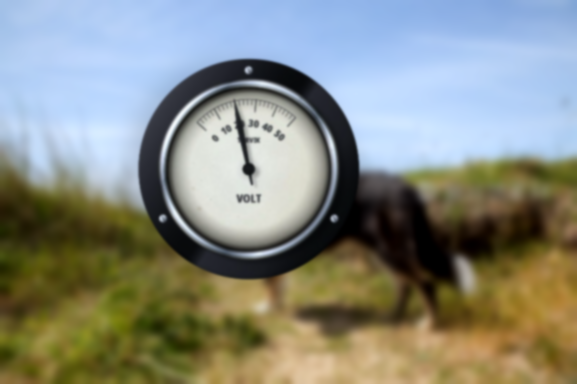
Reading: 20 (V)
